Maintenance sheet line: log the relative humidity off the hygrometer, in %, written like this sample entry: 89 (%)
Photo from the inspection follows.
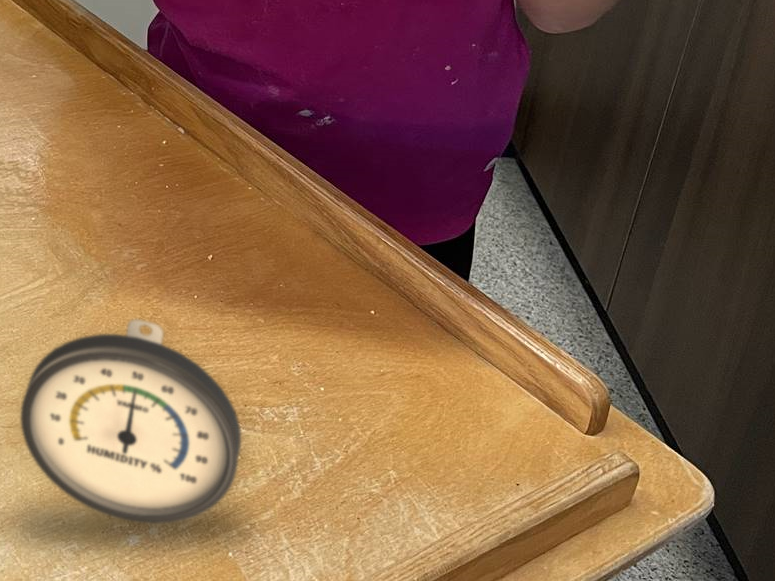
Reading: 50 (%)
